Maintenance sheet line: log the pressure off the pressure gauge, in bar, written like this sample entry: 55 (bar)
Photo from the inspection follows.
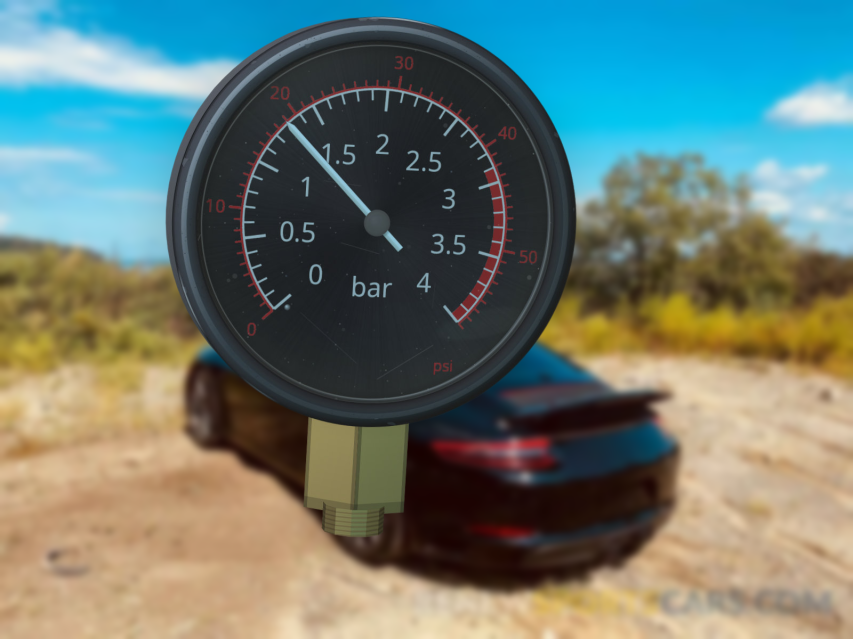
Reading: 1.3 (bar)
